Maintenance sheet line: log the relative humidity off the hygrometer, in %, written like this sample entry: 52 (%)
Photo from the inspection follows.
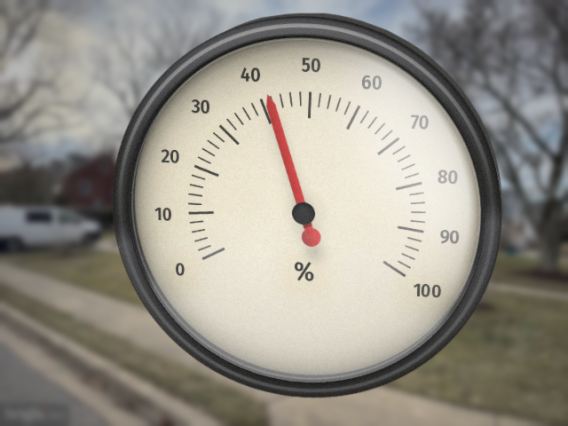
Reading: 42 (%)
